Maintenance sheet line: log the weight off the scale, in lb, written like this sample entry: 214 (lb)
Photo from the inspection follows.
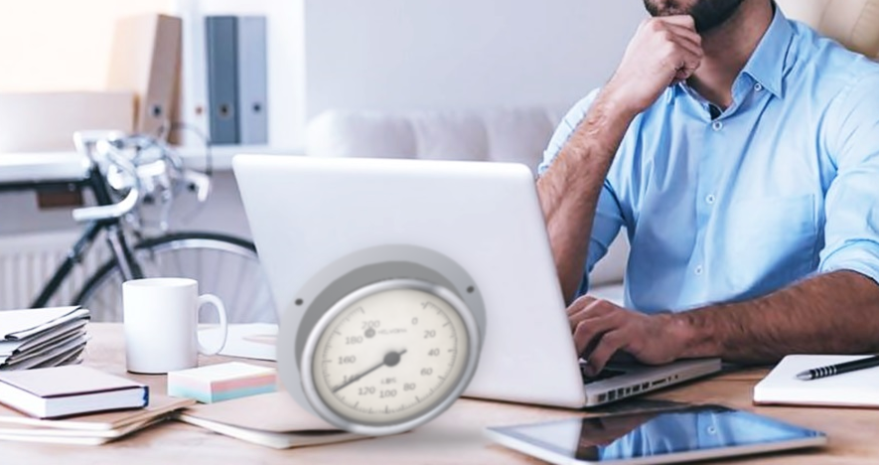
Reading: 140 (lb)
